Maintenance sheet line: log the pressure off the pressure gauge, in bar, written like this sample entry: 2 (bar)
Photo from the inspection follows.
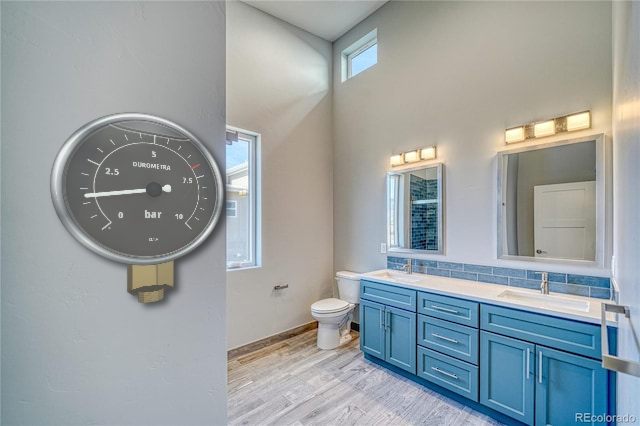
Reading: 1.25 (bar)
